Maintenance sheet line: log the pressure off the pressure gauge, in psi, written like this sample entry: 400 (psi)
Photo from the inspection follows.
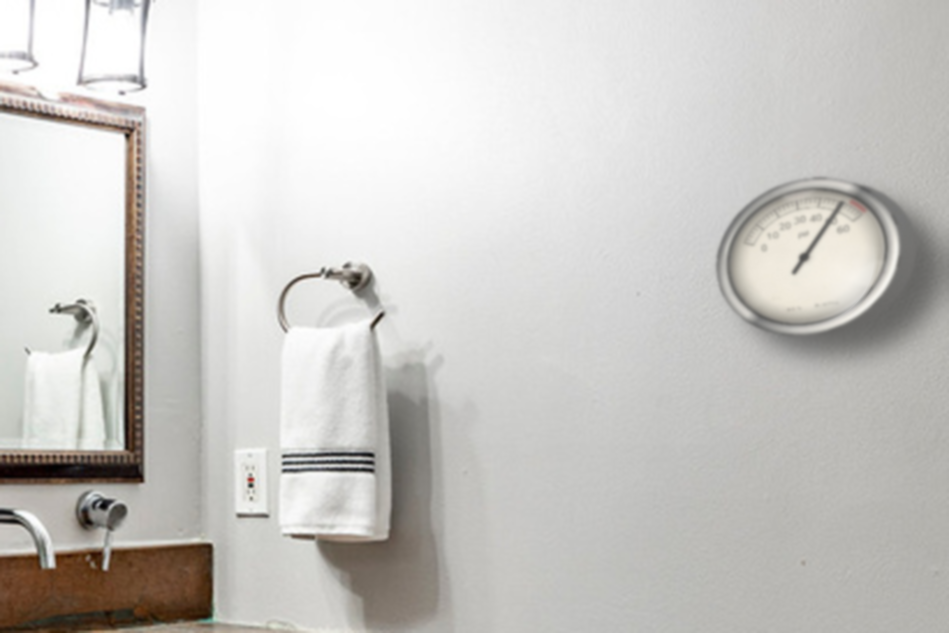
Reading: 50 (psi)
